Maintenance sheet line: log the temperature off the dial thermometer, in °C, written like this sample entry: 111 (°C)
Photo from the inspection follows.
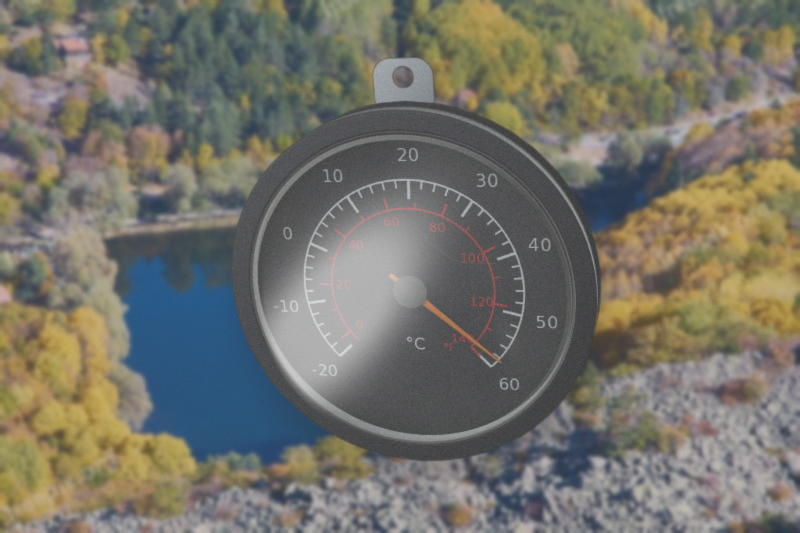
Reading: 58 (°C)
